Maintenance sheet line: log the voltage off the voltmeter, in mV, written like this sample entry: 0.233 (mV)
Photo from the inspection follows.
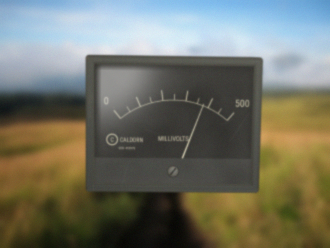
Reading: 375 (mV)
